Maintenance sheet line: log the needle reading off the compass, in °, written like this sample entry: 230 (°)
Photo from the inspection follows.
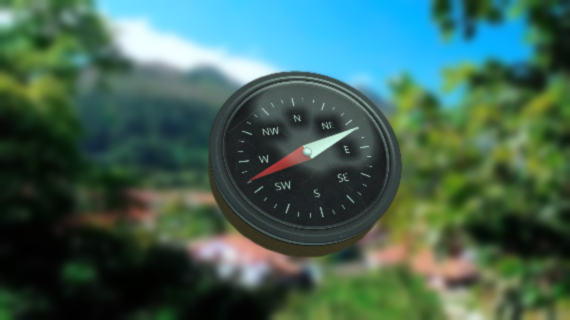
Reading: 250 (°)
